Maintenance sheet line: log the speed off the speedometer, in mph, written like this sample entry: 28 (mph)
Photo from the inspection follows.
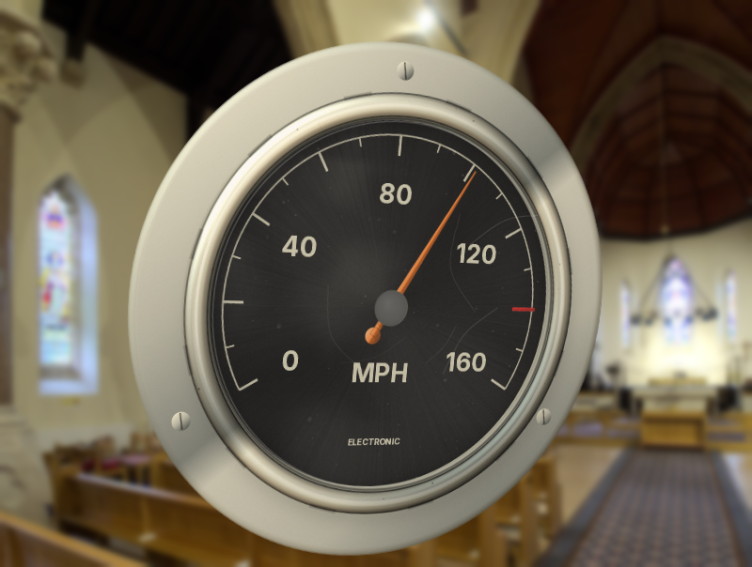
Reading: 100 (mph)
